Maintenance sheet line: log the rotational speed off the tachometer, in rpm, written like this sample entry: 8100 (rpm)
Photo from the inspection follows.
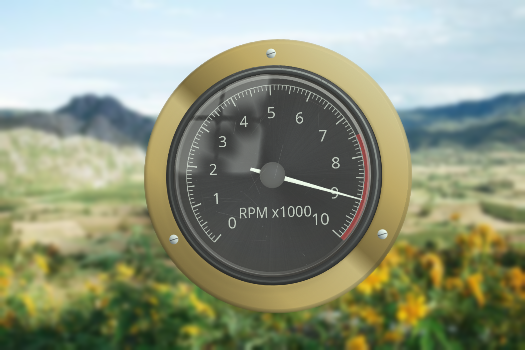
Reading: 9000 (rpm)
